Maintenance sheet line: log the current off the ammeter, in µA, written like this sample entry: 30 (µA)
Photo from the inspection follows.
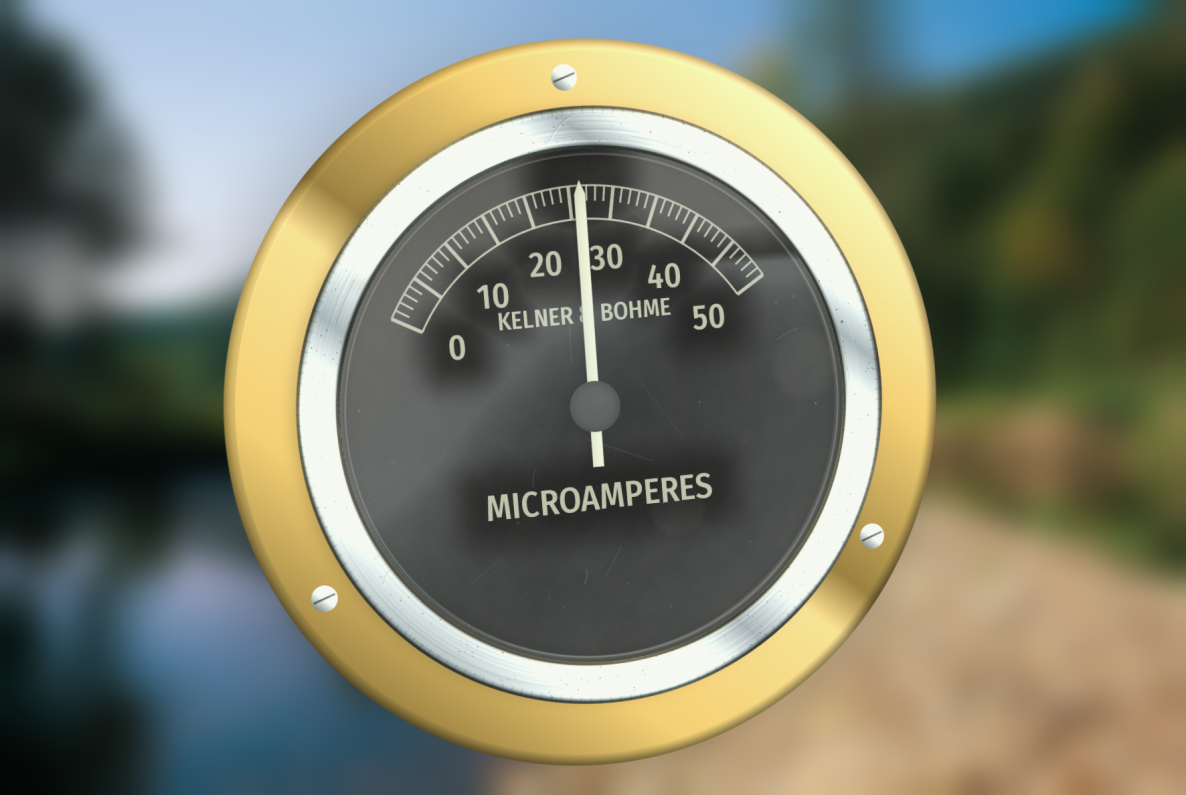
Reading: 26 (µA)
